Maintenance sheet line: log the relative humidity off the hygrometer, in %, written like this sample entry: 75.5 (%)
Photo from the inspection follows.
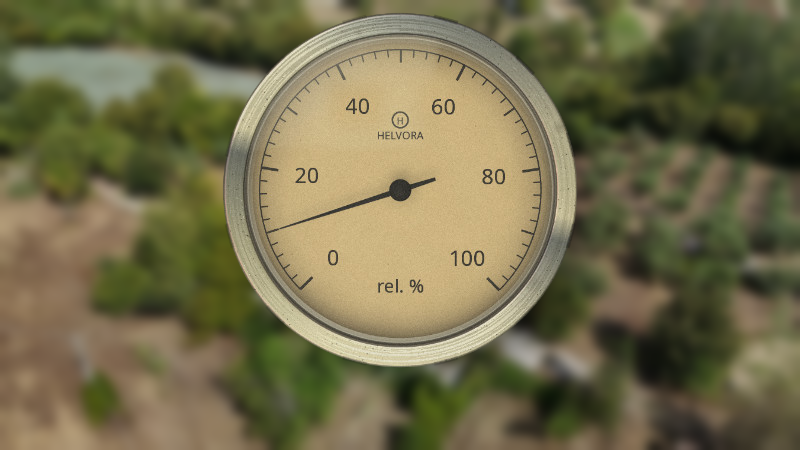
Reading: 10 (%)
